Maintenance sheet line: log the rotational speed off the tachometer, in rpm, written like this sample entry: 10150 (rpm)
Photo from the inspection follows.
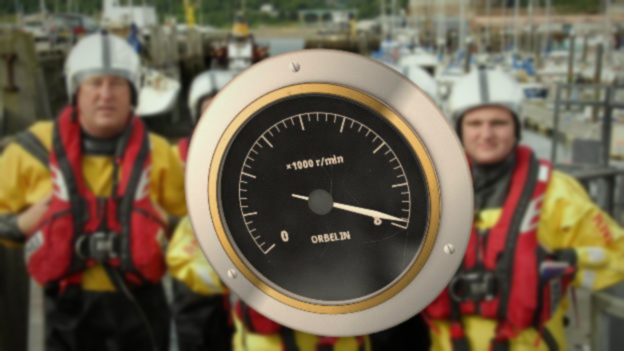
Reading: 7800 (rpm)
